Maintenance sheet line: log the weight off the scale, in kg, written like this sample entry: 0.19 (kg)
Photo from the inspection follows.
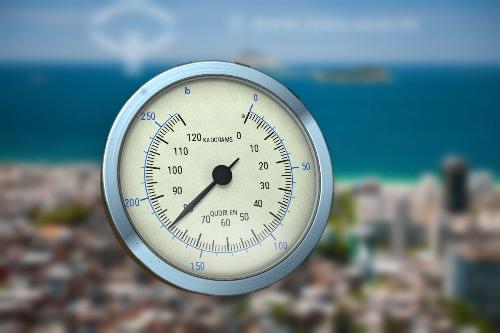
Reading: 80 (kg)
